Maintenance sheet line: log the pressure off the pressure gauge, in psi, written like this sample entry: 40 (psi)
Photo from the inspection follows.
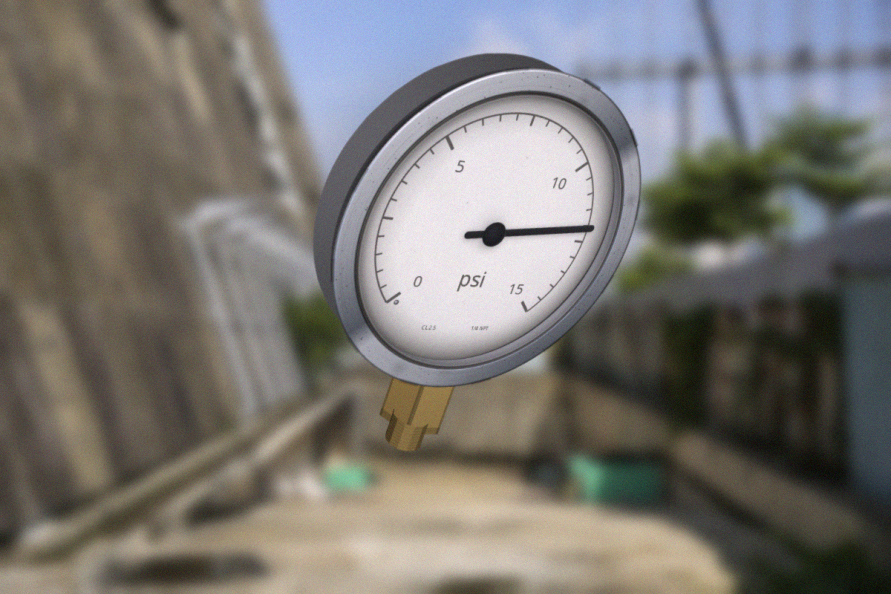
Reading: 12 (psi)
